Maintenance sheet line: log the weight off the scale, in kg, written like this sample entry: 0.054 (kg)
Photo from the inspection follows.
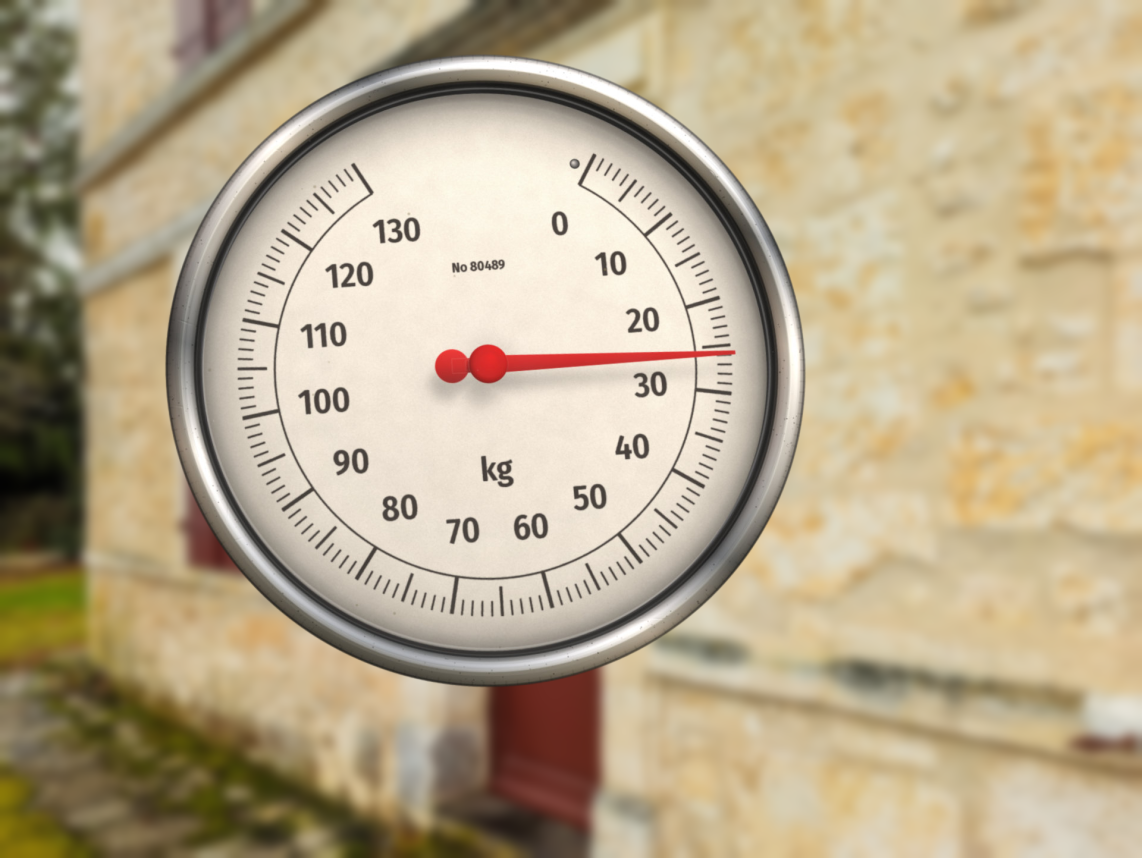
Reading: 26 (kg)
